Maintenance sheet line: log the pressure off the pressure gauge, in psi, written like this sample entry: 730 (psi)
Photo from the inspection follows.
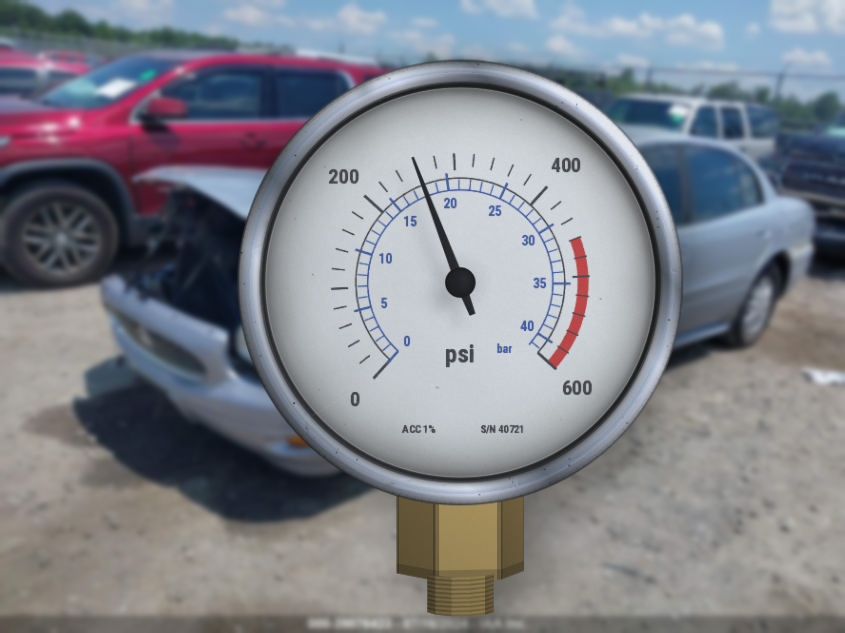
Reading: 260 (psi)
